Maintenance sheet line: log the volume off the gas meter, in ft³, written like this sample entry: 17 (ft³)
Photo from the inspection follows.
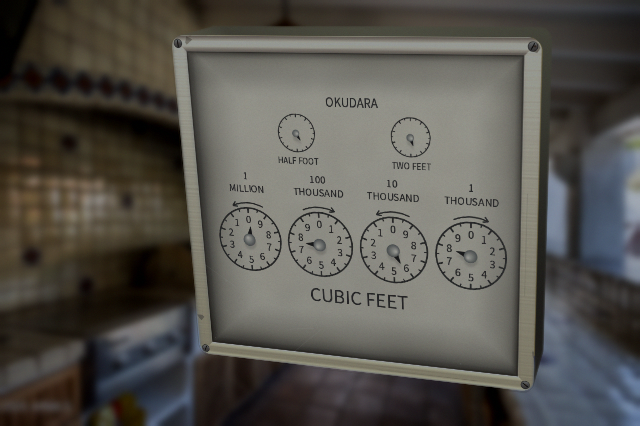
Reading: 975800 (ft³)
